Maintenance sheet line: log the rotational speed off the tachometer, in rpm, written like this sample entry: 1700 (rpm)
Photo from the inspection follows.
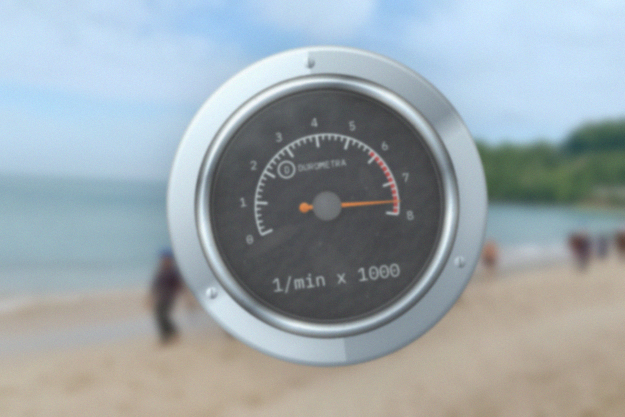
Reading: 7600 (rpm)
